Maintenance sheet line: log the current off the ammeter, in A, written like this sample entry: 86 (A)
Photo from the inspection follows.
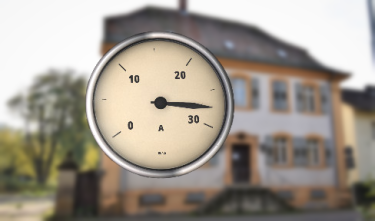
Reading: 27.5 (A)
